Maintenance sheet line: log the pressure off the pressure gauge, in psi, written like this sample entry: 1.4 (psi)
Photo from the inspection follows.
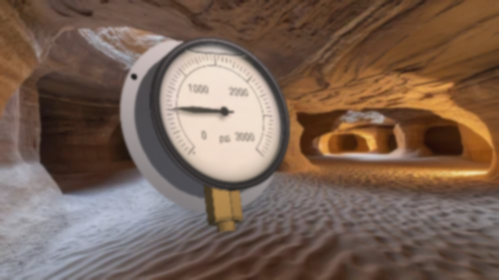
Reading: 500 (psi)
